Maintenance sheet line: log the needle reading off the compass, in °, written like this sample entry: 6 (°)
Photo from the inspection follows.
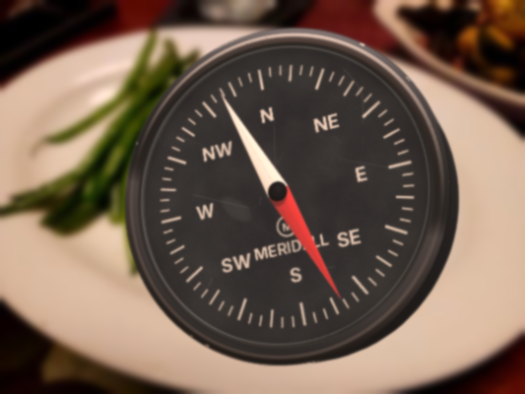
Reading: 160 (°)
